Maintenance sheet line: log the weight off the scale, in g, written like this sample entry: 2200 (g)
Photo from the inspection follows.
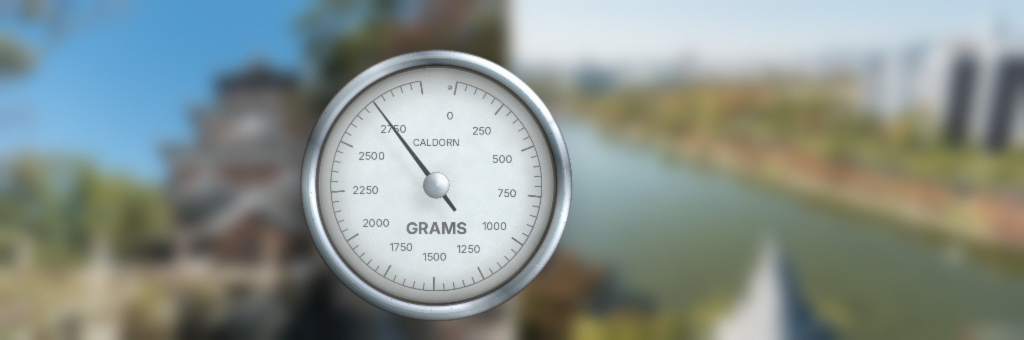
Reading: 2750 (g)
